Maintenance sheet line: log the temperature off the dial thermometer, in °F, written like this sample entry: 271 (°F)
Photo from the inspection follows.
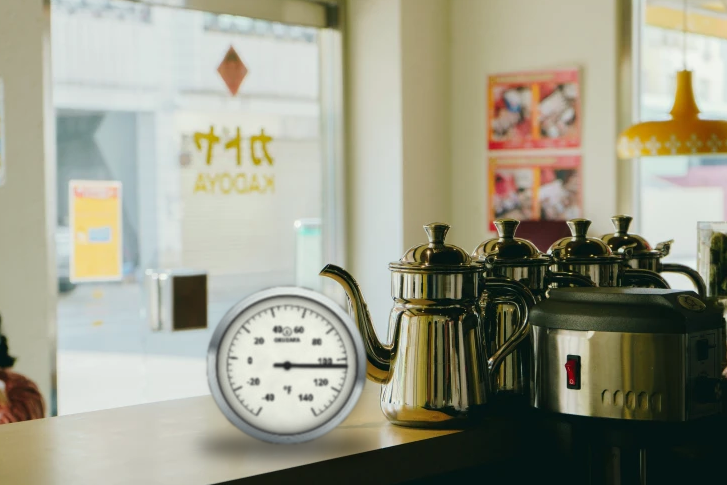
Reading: 104 (°F)
